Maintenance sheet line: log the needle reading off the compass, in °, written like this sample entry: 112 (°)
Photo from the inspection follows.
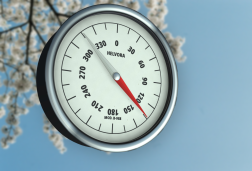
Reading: 135 (°)
